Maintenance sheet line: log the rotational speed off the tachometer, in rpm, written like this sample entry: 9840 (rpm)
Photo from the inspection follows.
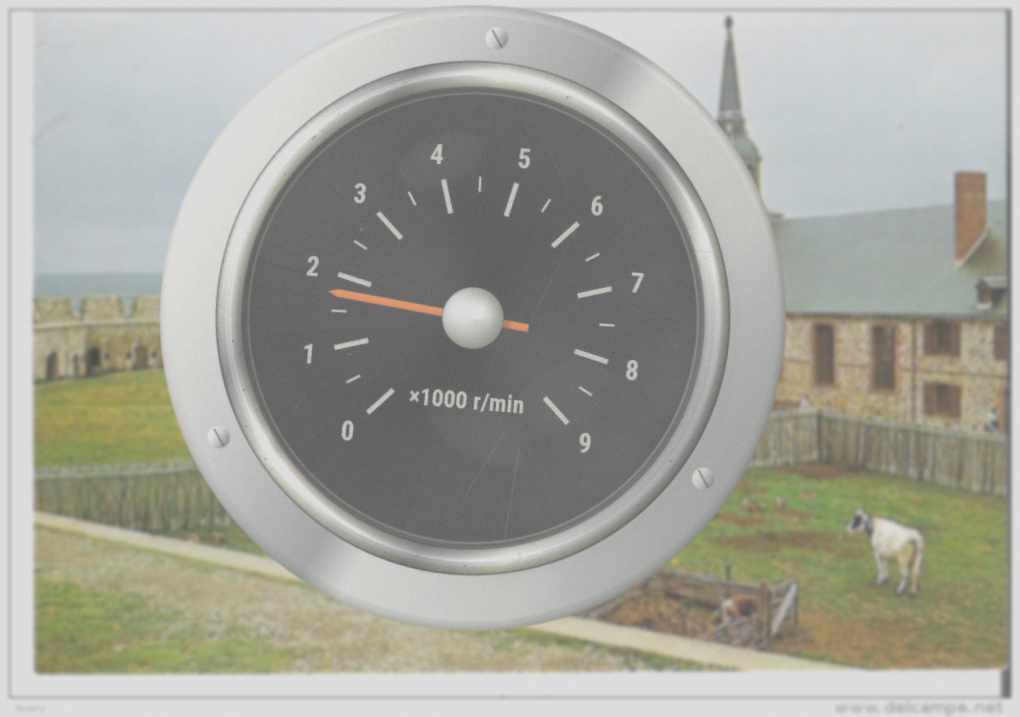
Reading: 1750 (rpm)
